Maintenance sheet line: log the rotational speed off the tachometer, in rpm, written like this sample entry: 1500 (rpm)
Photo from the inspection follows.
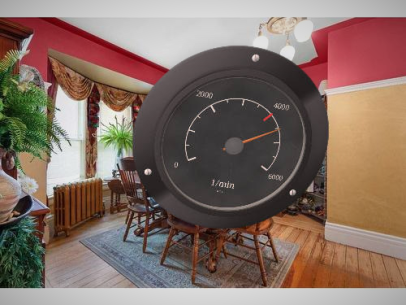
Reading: 4500 (rpm)
